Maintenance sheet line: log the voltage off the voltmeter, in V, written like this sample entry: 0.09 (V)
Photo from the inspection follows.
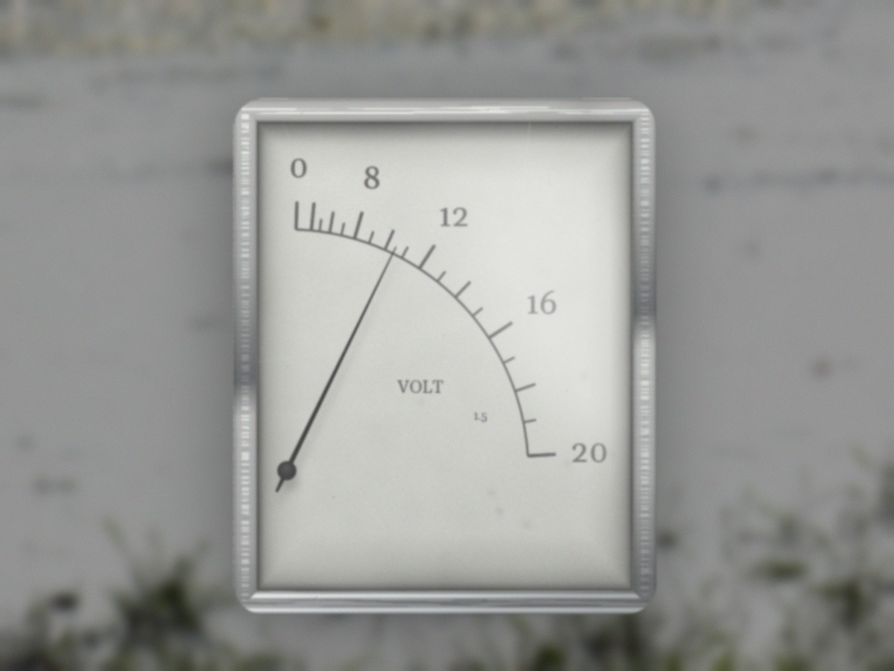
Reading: 10.5 (V)
